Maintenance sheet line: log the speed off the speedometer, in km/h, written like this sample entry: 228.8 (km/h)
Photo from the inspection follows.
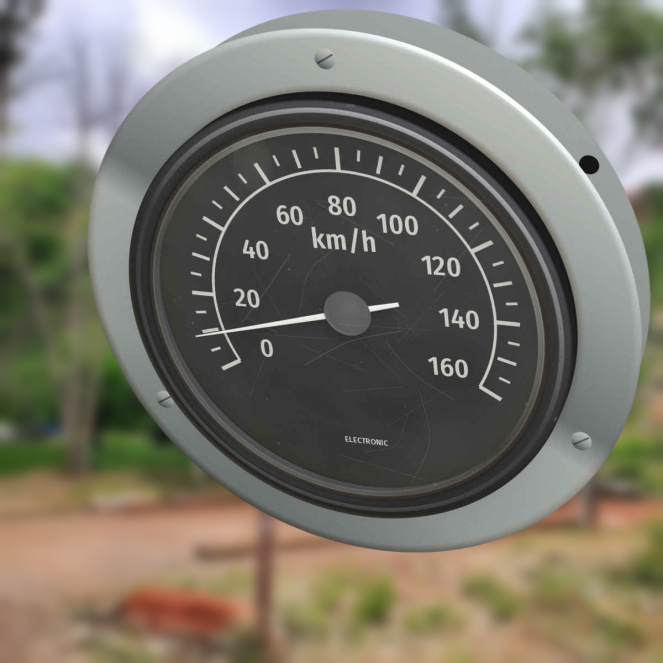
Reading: 10 (km/h)
